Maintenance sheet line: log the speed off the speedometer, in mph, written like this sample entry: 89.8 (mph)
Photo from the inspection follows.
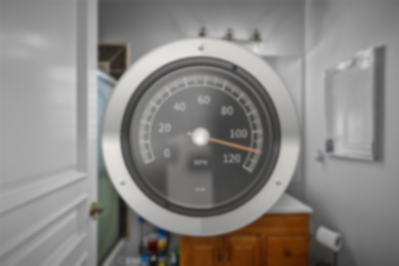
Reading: 110 (mph)
